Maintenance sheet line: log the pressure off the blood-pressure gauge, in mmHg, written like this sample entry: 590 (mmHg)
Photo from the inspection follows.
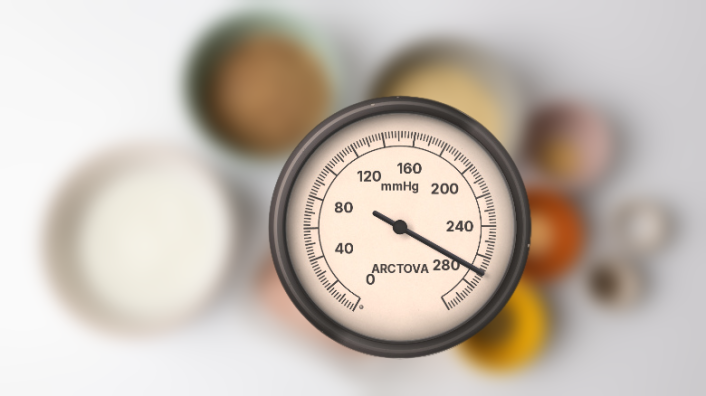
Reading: 270 (mmHg)
